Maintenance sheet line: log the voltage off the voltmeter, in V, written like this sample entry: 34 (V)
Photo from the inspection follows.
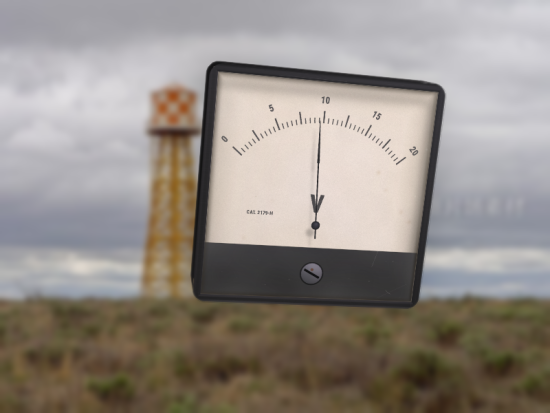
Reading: 9.5 (V)
